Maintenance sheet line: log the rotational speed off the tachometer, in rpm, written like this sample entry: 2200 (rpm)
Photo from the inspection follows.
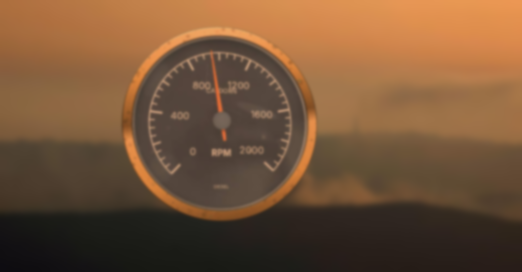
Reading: 950 (rpm)
